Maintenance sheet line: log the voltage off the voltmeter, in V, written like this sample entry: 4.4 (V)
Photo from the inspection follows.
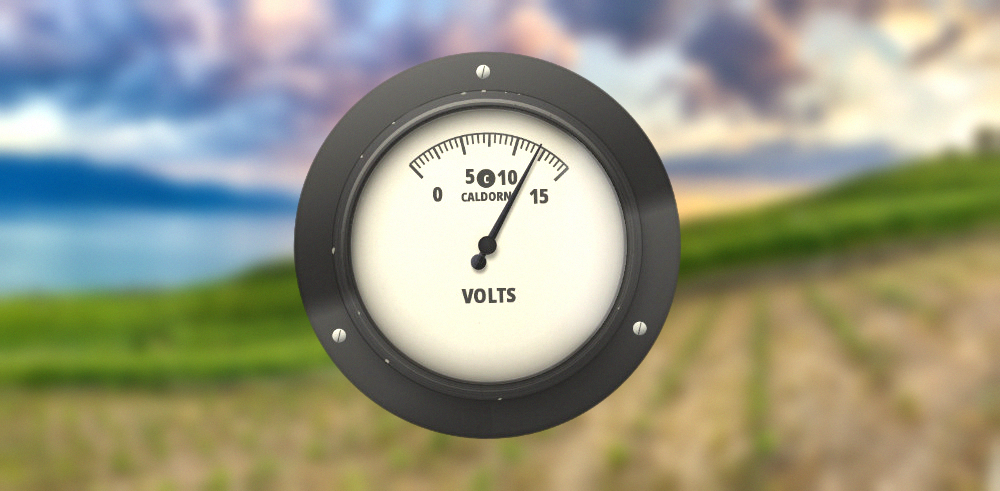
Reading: 12 (V)
